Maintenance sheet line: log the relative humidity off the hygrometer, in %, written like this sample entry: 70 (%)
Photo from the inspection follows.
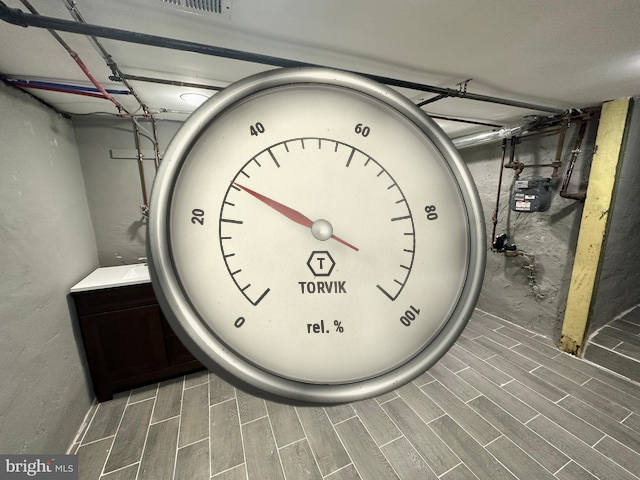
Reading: 28 (%)
